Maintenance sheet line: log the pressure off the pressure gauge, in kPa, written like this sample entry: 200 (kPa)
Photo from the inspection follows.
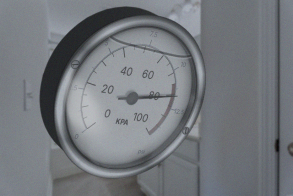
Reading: 80 (kPa)
